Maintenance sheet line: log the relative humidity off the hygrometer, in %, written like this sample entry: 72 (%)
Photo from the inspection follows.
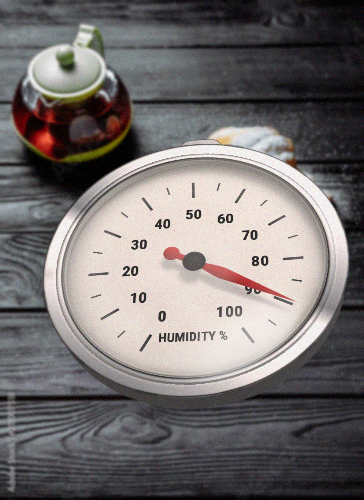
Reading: 90 (%)
